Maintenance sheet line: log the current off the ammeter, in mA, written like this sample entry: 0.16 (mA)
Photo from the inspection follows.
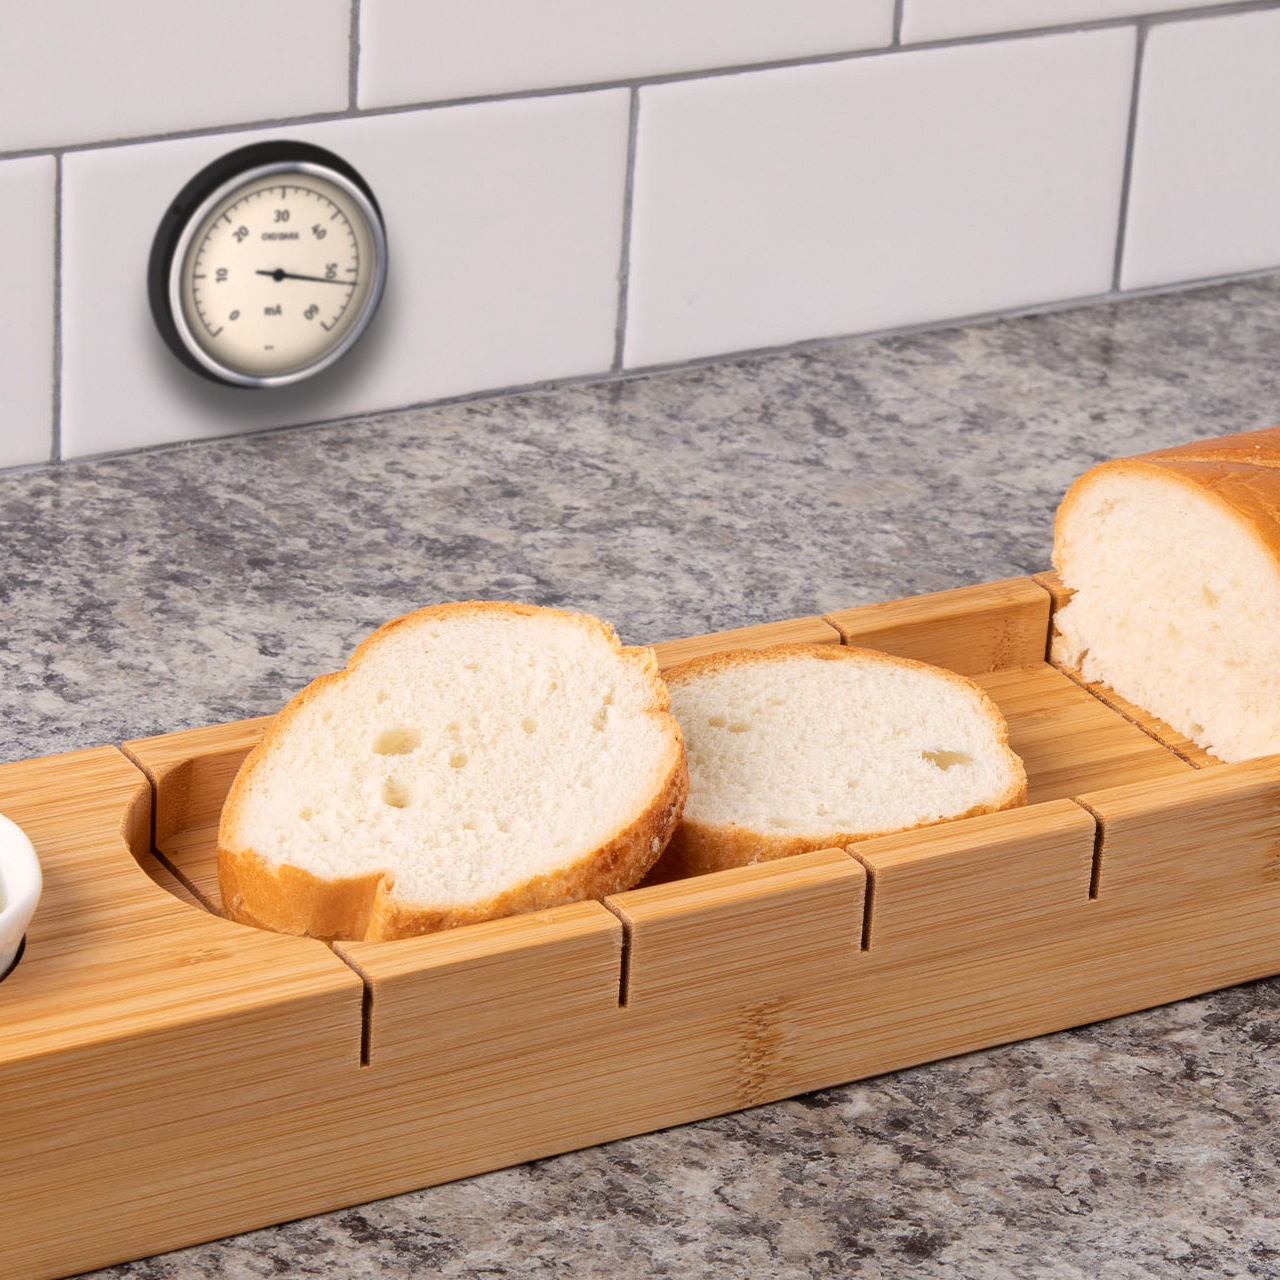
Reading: 52 (mA)
